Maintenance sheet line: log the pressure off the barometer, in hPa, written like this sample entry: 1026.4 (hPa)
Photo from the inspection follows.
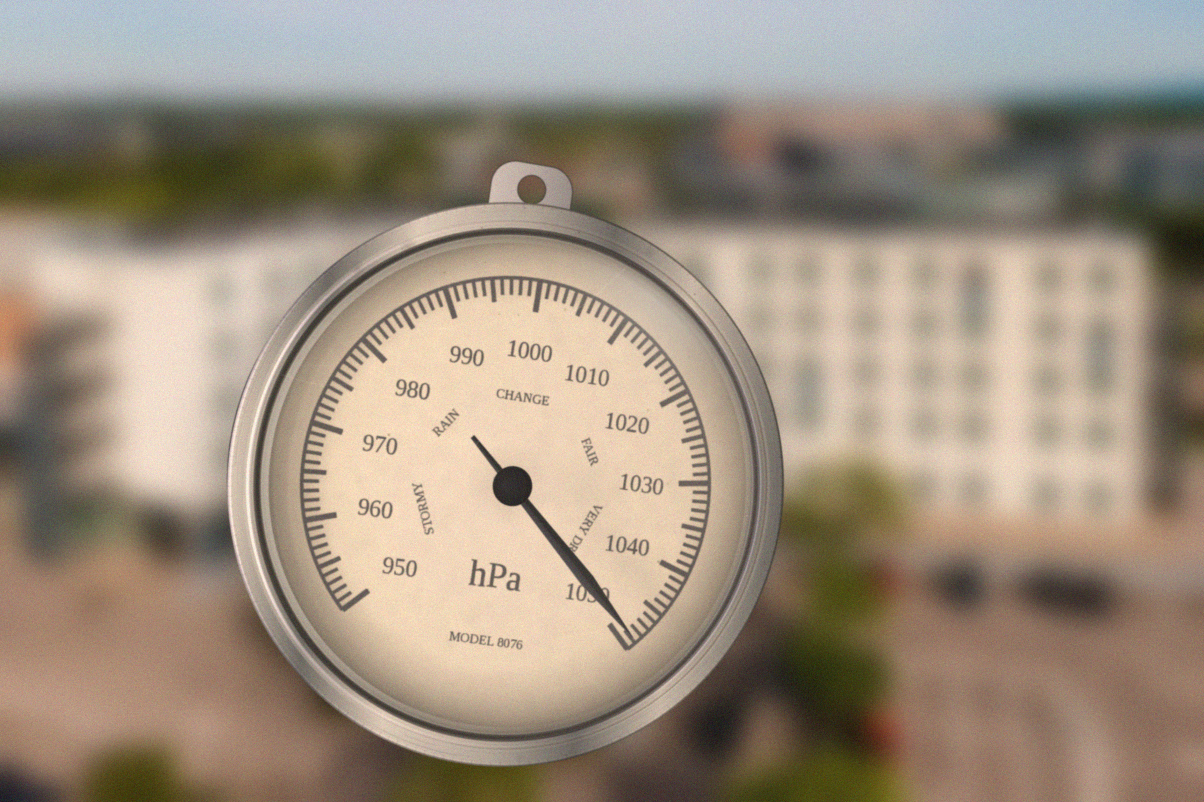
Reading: 1049 (hPa)
